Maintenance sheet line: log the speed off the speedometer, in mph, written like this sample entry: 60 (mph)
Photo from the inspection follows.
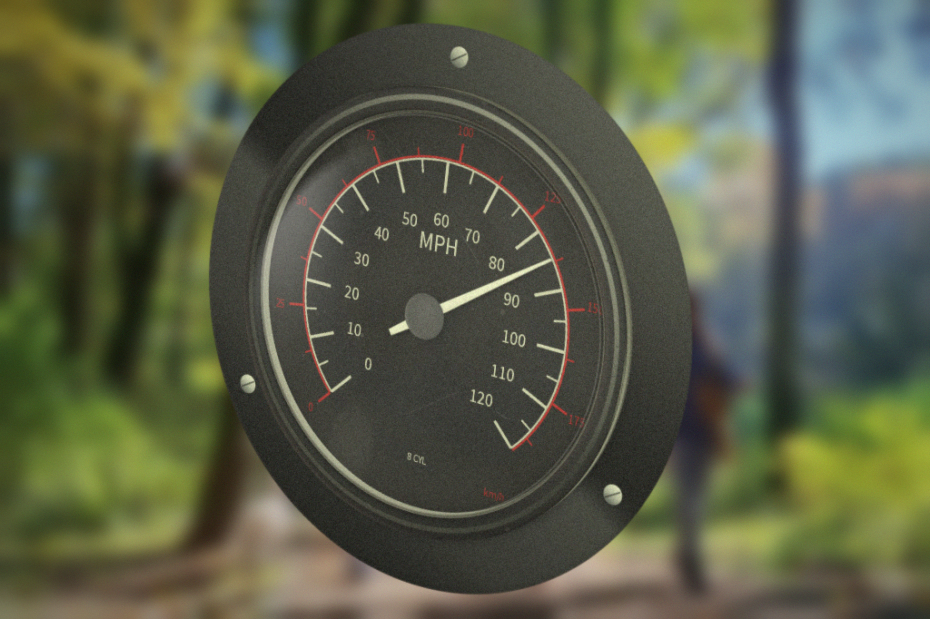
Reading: 85 (mph)
